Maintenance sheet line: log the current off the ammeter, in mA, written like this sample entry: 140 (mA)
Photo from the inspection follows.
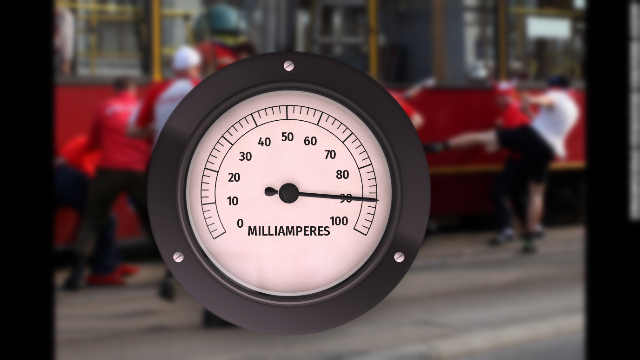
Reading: 90 (mA)
